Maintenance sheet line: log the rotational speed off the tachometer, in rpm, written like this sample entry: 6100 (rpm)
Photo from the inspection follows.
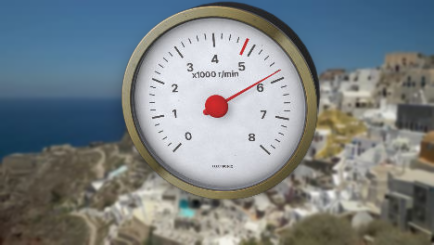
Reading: 5800 (rpm)
